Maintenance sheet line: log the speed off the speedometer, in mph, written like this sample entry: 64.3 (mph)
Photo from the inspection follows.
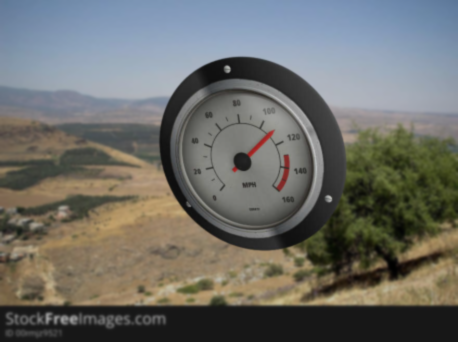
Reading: 110 (mph)
